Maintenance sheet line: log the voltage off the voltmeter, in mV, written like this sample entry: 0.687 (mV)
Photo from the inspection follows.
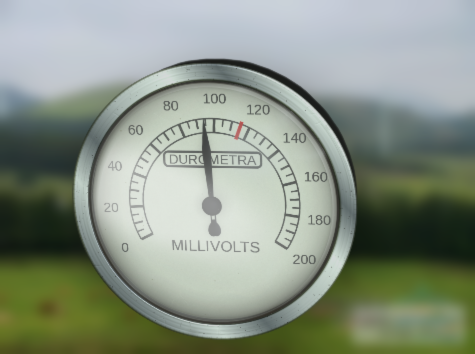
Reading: 95 (mV)
